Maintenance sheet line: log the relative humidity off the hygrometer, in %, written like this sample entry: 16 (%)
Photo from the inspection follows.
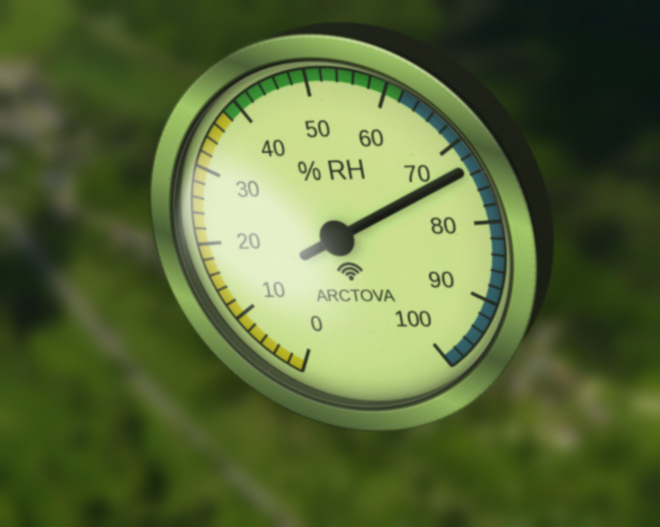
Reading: 73 (%)
